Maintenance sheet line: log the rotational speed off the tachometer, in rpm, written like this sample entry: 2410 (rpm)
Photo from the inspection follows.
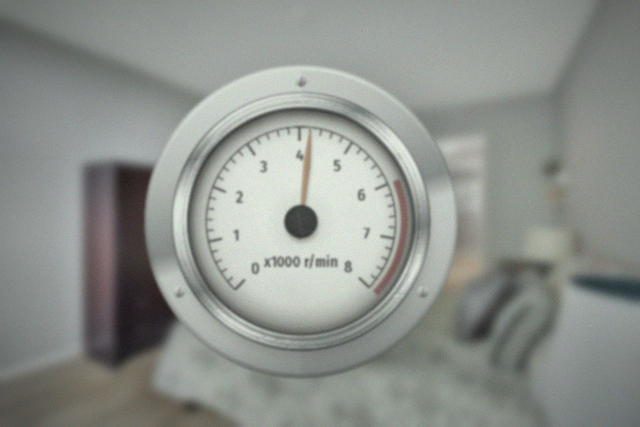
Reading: 4200 (rpm)
